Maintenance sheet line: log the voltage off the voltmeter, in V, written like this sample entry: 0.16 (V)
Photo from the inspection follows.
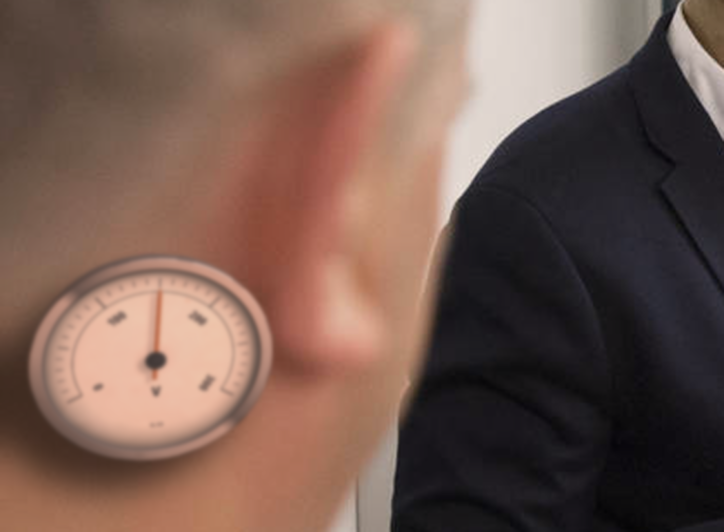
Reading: 150 (V)
